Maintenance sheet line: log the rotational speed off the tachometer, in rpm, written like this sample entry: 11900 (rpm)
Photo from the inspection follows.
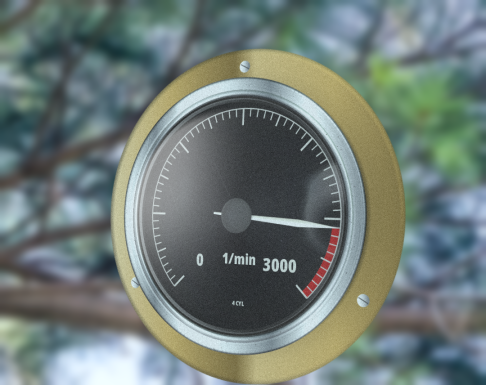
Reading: 2550 (rpm)
